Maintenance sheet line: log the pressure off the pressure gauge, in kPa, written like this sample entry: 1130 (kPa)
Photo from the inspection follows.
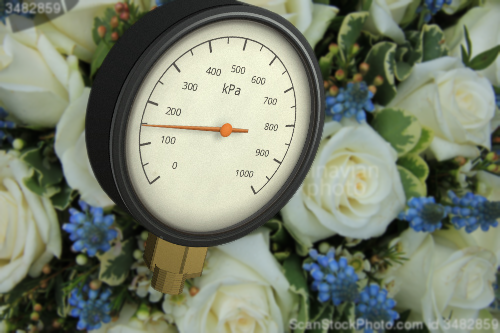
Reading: 150 (kPa)
